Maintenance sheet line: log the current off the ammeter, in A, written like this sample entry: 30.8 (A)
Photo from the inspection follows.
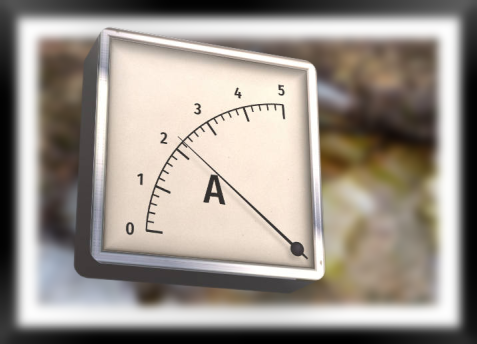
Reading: 2.2 (A)
